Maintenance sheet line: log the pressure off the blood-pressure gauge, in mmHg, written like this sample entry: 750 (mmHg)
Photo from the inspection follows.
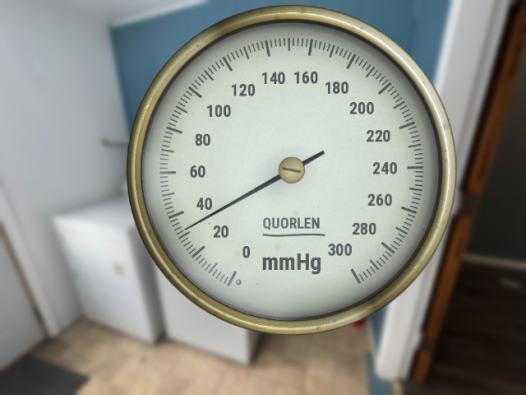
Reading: 32 (mmHg)
